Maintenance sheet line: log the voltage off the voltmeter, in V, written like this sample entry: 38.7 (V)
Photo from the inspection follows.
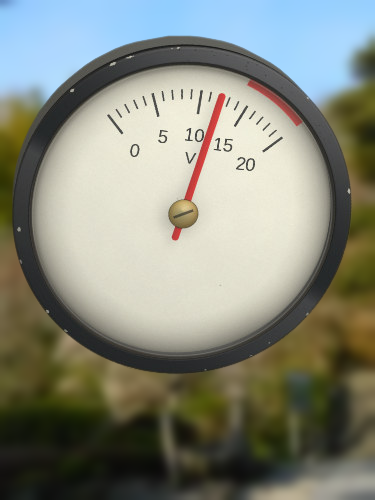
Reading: 12 (V)
